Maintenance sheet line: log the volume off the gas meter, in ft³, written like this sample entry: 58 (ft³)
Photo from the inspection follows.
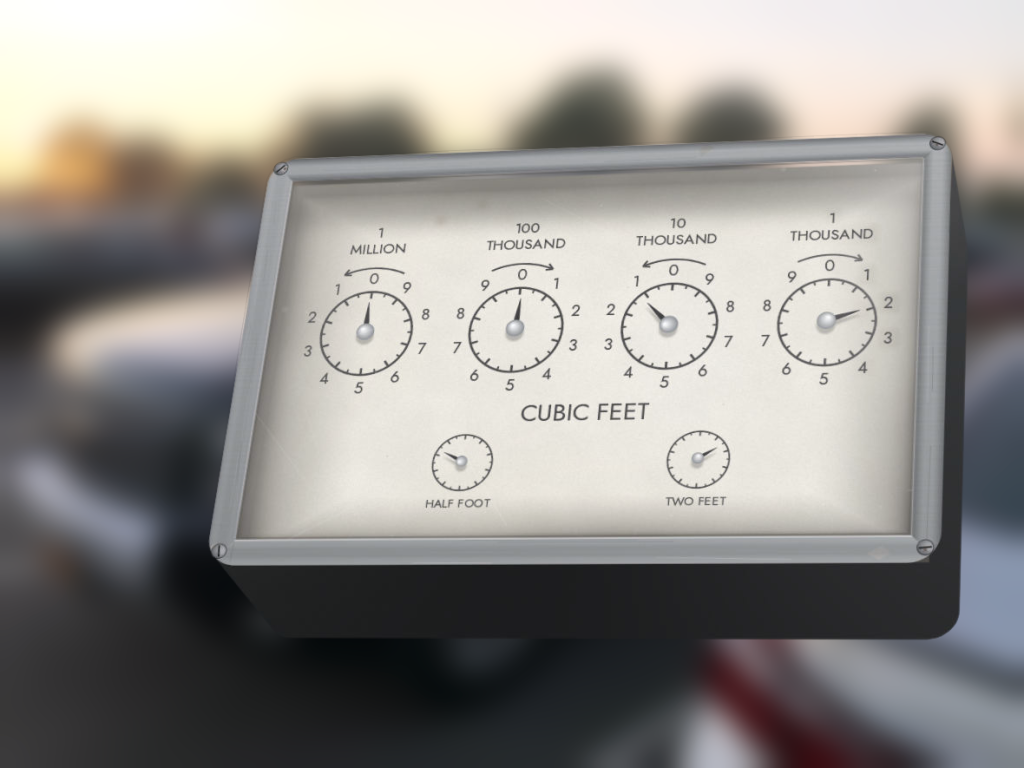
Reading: 1200 (ft³)
